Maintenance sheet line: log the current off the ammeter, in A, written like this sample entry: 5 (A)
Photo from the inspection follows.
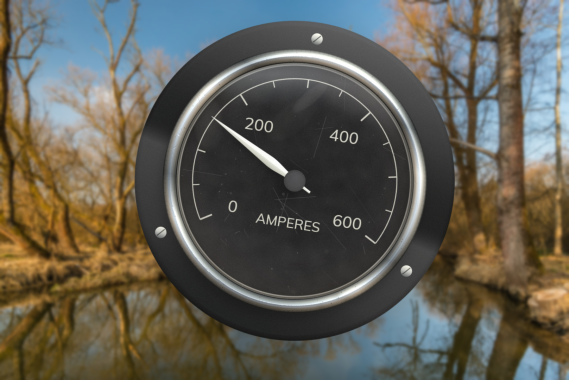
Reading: 150 (A)
